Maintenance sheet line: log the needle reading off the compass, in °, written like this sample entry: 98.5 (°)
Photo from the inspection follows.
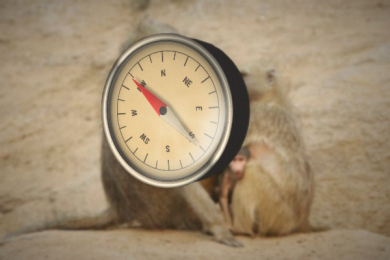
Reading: 315 (°)
